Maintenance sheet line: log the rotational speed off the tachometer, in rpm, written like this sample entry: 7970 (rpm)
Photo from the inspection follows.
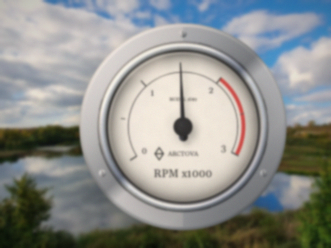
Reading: 1500 (rpm)
